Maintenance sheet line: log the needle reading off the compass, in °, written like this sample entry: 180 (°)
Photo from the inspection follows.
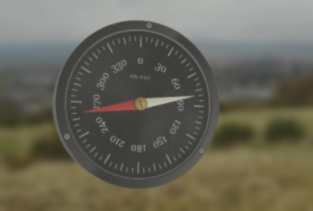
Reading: 260 (°)
